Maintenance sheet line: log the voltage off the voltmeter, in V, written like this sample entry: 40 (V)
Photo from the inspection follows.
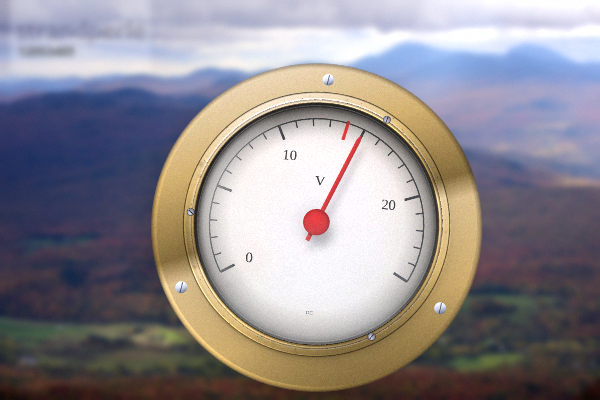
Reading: 15 (V)
